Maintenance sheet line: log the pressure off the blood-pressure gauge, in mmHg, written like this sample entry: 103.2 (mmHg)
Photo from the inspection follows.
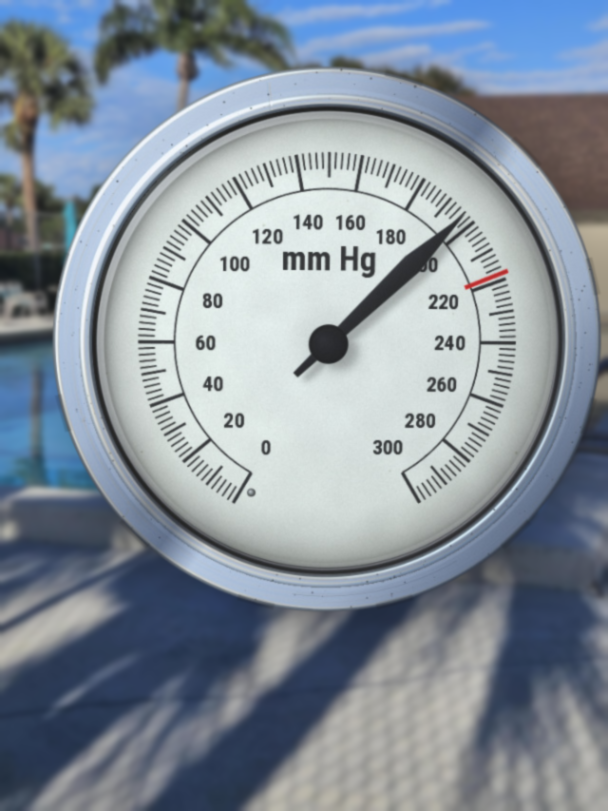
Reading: 196 (mmHg)
